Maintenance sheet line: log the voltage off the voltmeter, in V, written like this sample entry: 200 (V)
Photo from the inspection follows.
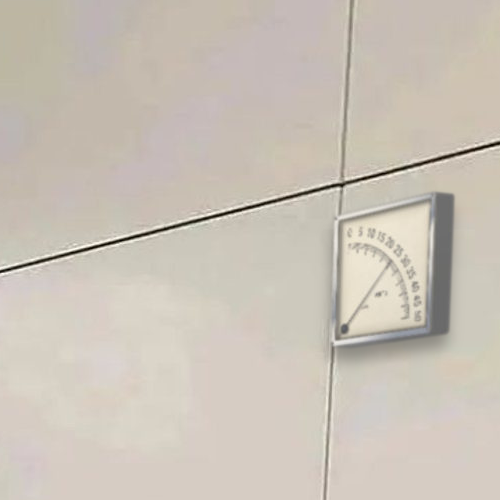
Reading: 25 (V)
